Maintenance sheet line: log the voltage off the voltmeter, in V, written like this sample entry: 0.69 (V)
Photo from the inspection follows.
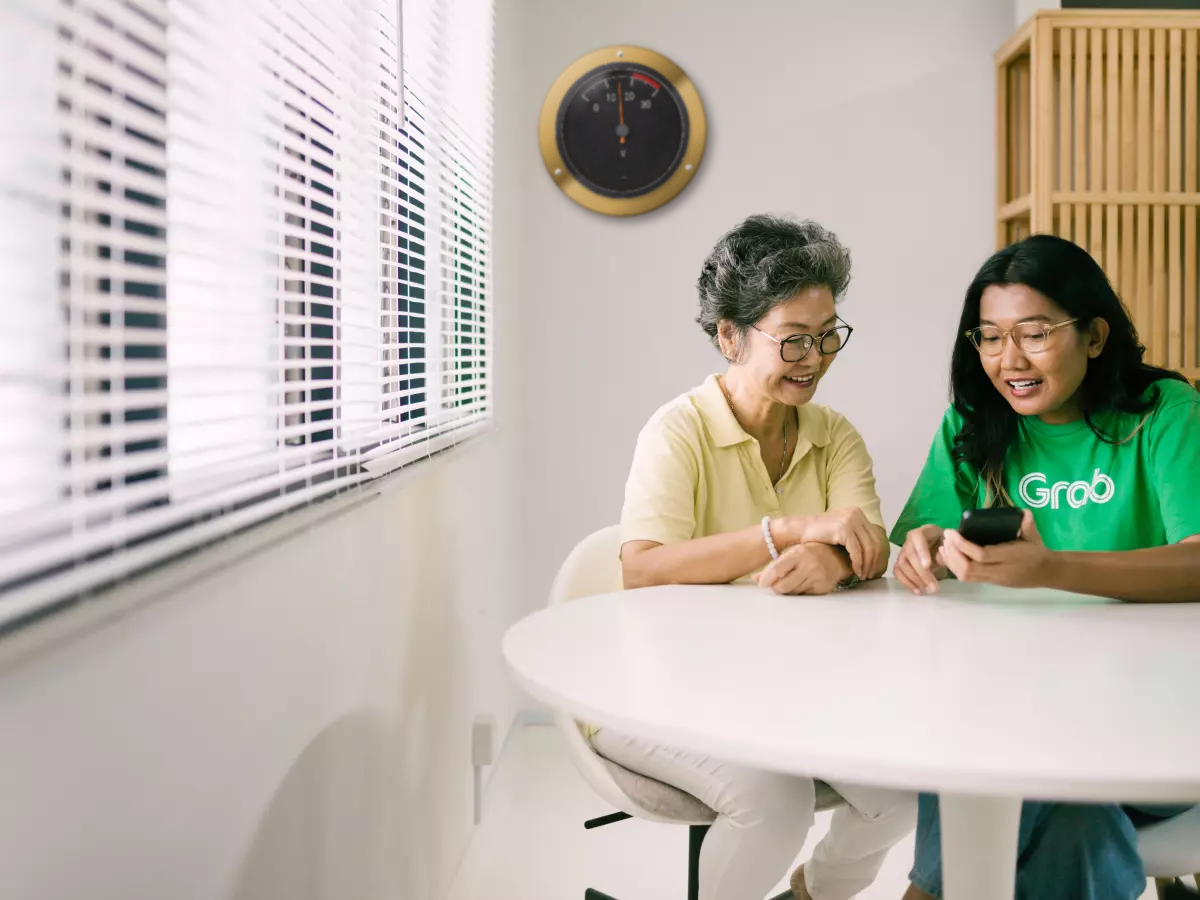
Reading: 15 (V)
